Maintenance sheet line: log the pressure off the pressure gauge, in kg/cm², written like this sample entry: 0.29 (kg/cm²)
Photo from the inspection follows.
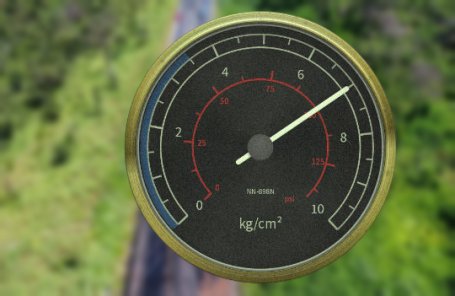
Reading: 7 (kg/cm²)
